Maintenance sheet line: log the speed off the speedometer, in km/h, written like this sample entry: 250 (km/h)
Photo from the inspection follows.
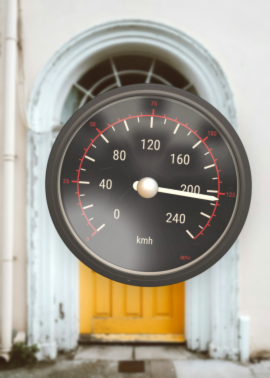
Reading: 205 (km/h)
